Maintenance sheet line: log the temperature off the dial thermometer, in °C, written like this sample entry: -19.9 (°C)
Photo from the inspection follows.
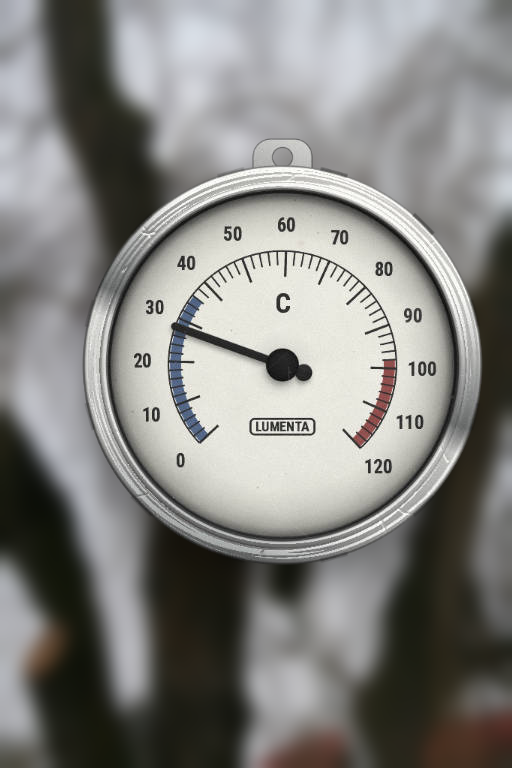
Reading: 28 (°C)
